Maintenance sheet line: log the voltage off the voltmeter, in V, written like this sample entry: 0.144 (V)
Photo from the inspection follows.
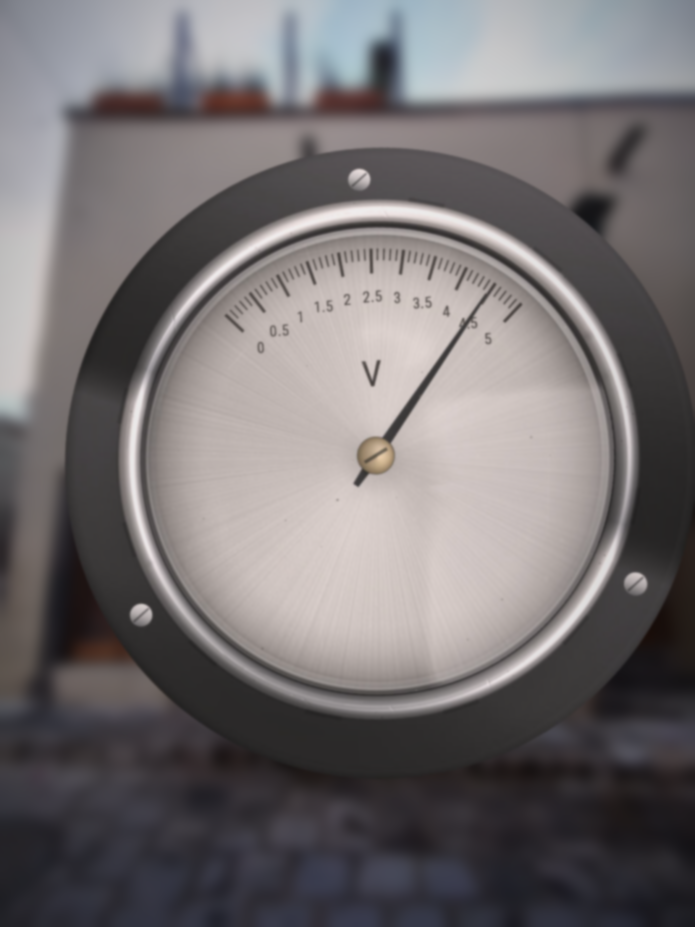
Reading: 4.5 (V)
